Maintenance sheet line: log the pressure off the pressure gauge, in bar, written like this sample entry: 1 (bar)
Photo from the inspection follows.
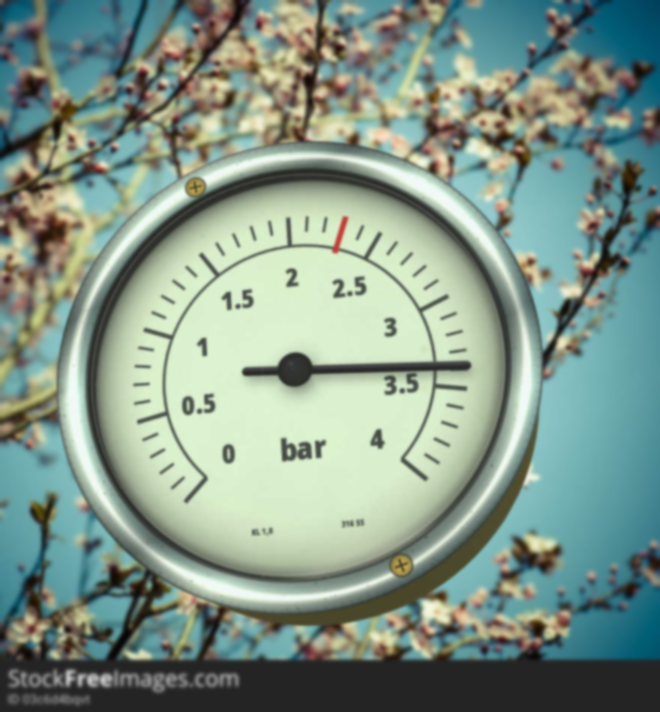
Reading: 3.4 (bar)
